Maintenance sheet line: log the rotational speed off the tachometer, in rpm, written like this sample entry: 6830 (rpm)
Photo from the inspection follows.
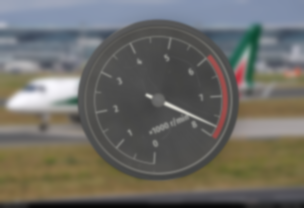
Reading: 7750 (rpm)
